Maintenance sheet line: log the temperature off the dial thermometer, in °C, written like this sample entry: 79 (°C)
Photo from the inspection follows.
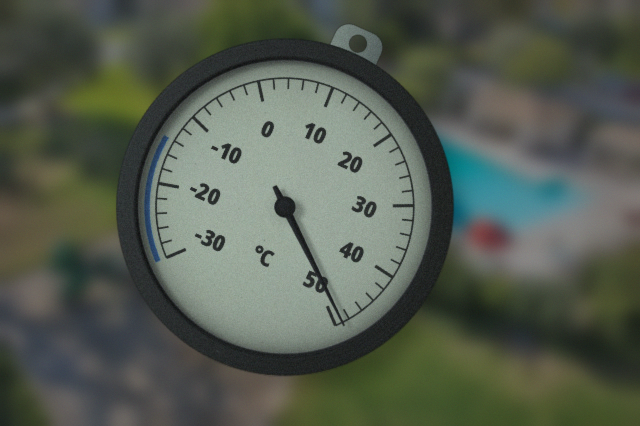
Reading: 49 (°C)
